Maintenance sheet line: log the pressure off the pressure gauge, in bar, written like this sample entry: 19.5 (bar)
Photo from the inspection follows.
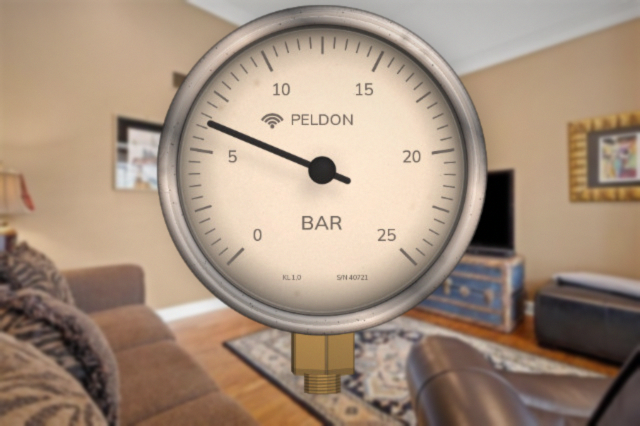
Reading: 6.25 (bar)
